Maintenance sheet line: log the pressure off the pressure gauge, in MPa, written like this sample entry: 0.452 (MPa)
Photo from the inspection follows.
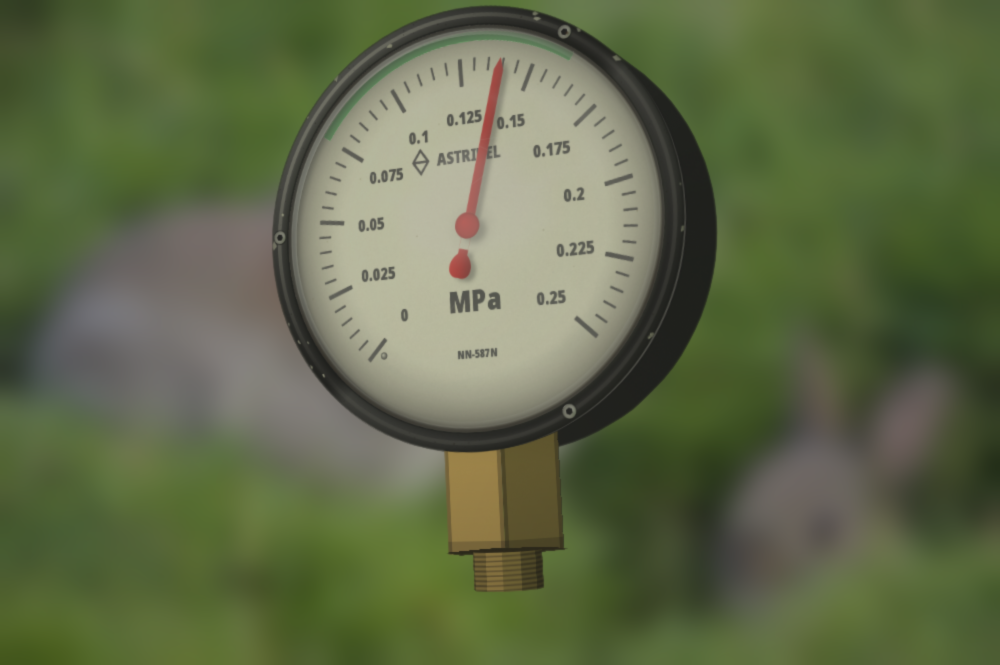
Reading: 0.14 (MPa)
